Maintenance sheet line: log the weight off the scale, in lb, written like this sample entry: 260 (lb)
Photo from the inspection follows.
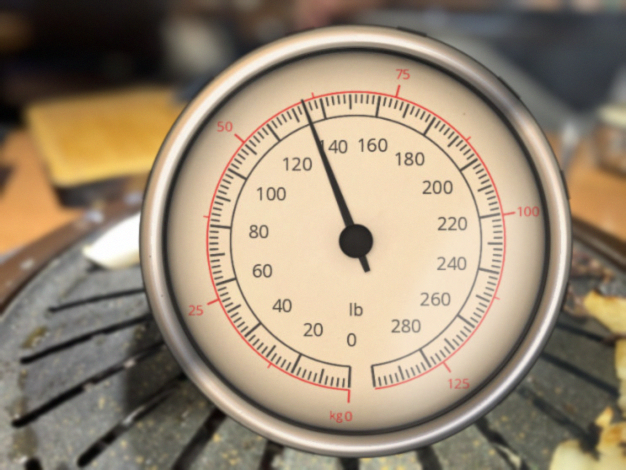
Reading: 134 (lb)
